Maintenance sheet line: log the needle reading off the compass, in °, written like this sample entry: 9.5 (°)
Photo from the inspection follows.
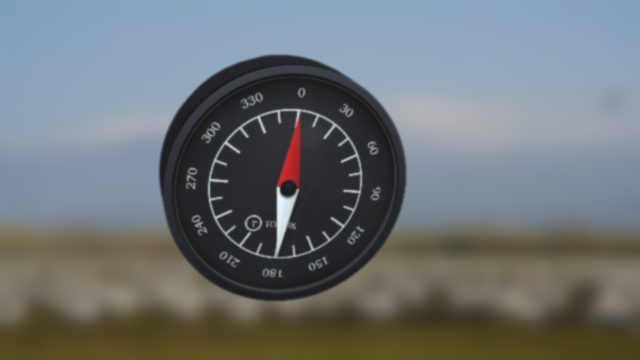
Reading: 0 (°)
